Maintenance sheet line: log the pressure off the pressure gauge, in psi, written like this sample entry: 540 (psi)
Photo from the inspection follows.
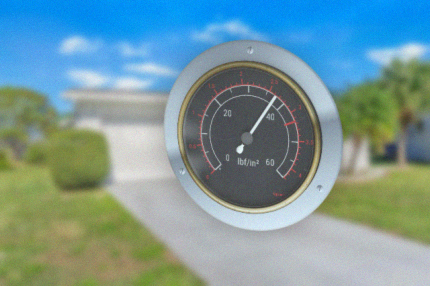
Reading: 37.5 (psi)
